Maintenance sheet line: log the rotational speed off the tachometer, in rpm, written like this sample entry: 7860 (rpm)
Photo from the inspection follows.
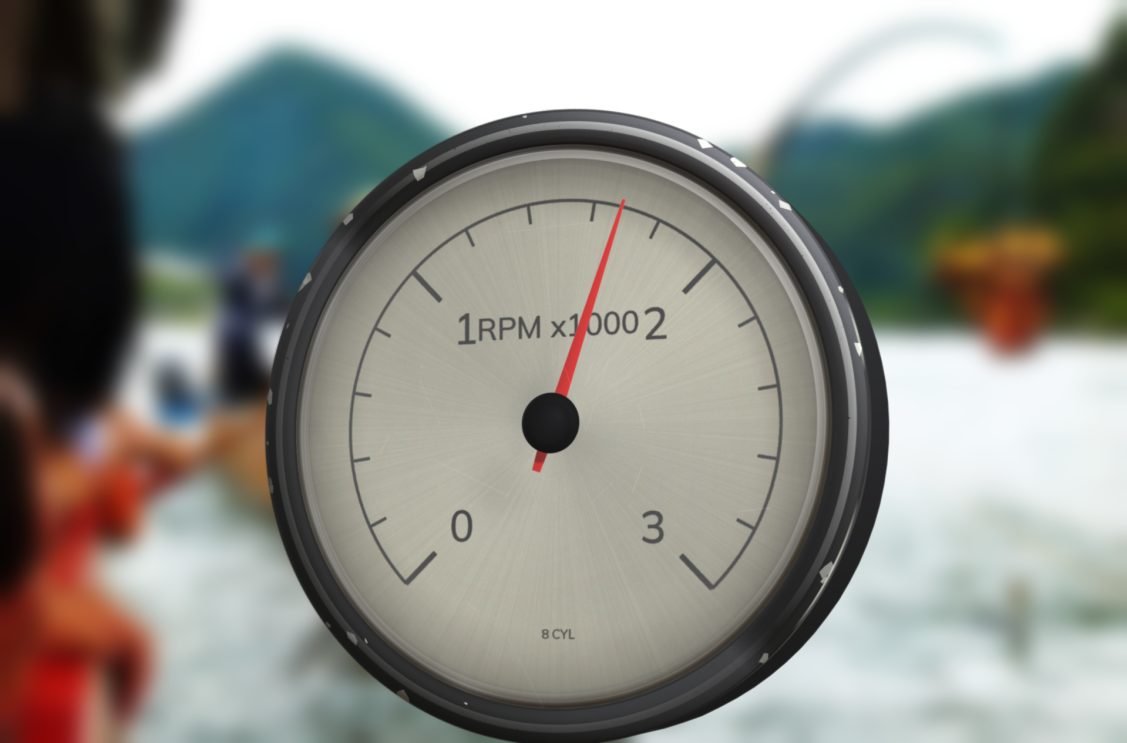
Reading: 1700 (rpm)
